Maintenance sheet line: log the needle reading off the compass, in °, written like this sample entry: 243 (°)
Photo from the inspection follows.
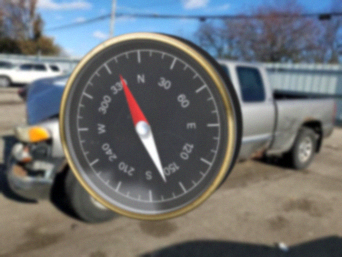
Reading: 340 (°)
